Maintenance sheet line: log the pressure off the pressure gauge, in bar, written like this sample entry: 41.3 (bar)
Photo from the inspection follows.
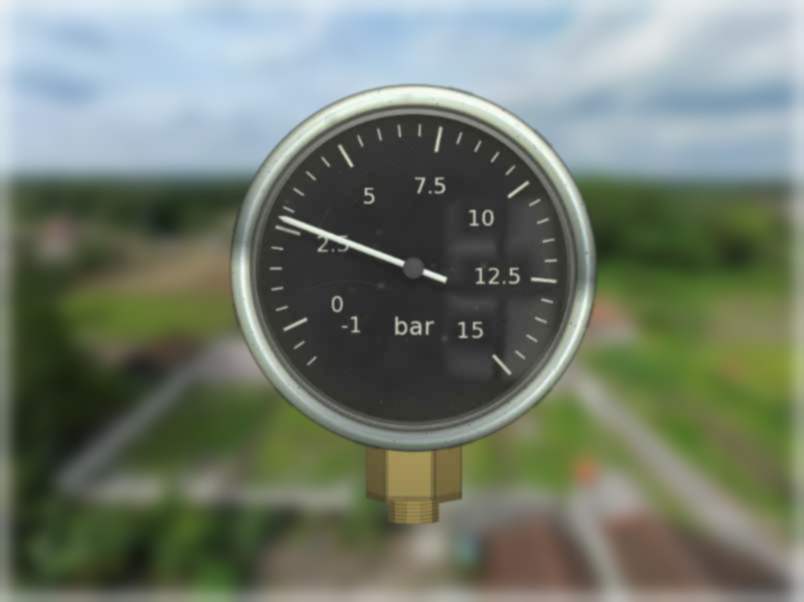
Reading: 2.75 (bar)
